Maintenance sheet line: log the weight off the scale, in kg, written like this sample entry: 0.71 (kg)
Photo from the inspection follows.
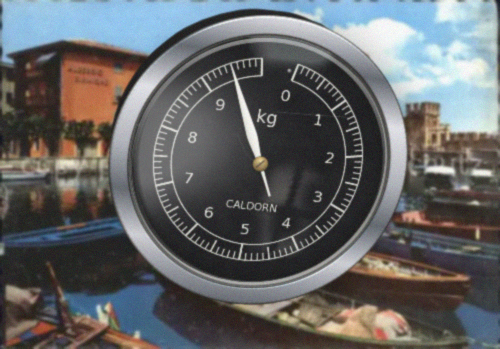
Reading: 9.5 (kg)
